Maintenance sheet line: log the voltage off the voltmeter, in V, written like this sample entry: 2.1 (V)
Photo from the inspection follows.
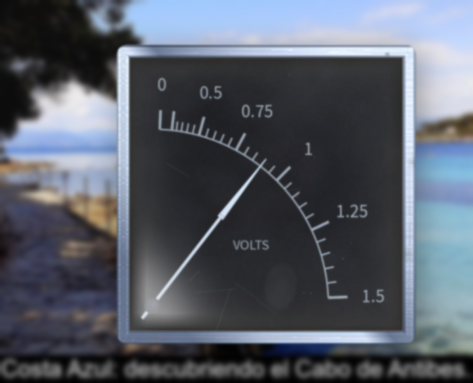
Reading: 0.9 (V)
